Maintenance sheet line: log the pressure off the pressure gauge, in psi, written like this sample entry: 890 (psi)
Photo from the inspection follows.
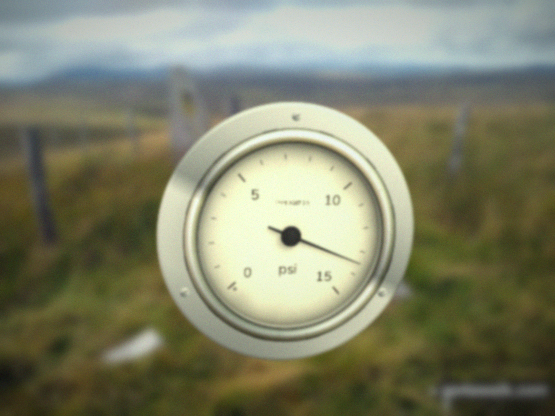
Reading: 13.5 (psi)
